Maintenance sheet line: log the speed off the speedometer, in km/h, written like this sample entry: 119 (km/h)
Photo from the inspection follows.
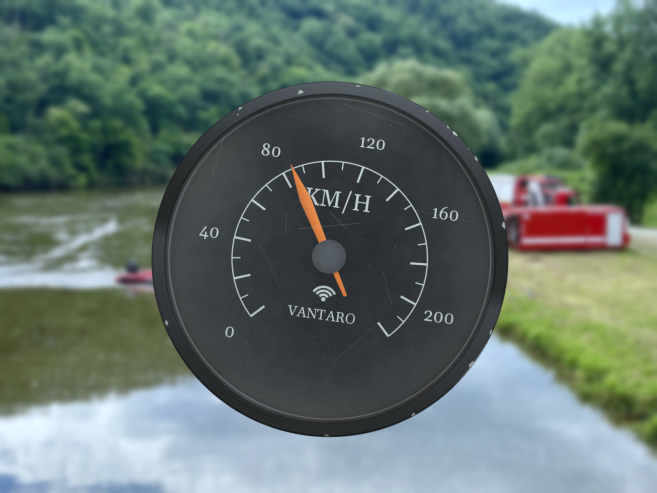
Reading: 85 (km/h)
